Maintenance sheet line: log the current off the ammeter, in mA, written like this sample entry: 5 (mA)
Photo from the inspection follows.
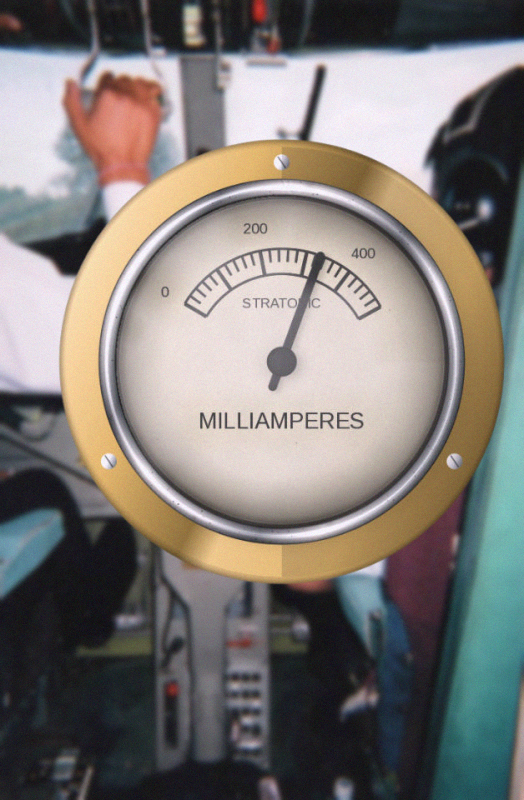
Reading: 330 (mA)
